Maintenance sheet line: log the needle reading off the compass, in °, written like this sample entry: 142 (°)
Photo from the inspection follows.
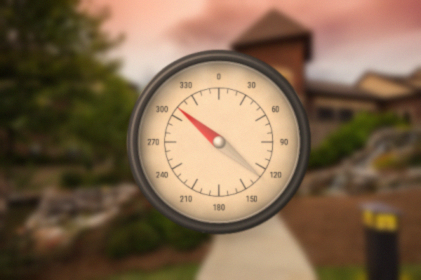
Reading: 310 (°)
